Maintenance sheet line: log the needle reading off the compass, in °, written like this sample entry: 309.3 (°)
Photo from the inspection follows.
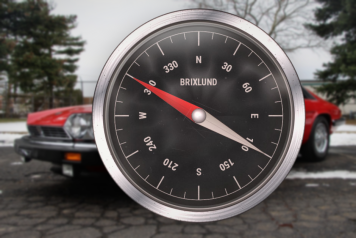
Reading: 300 (°)
